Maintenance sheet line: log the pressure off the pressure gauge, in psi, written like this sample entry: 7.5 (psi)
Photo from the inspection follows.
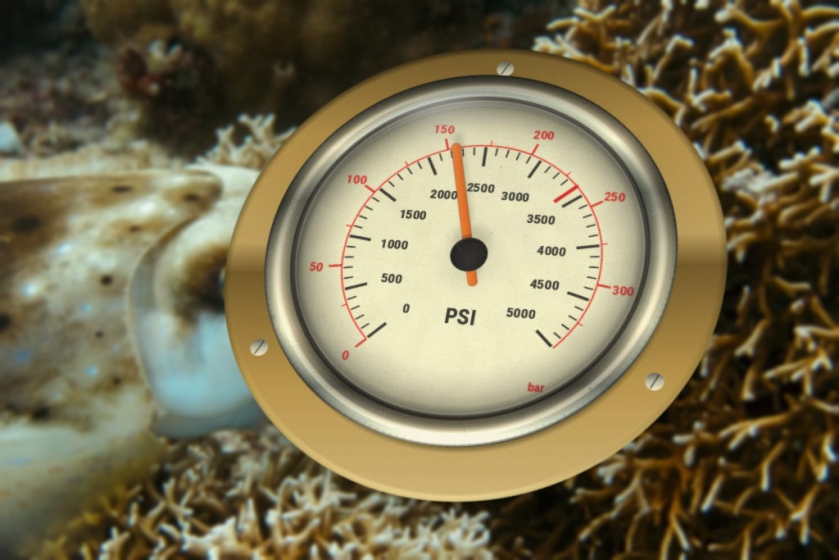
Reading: 2250 (psi)
